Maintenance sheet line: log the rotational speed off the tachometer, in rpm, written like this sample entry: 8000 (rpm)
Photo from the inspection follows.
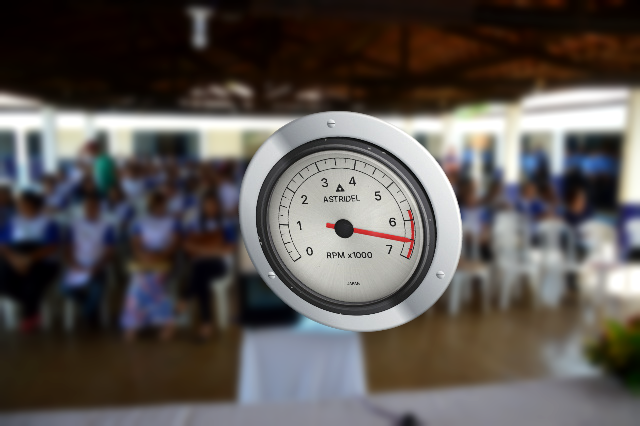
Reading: 6500 (rpm)
